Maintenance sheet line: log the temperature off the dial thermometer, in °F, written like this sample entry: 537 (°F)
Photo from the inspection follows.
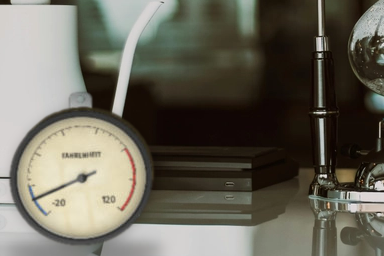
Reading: -8 (°F)
